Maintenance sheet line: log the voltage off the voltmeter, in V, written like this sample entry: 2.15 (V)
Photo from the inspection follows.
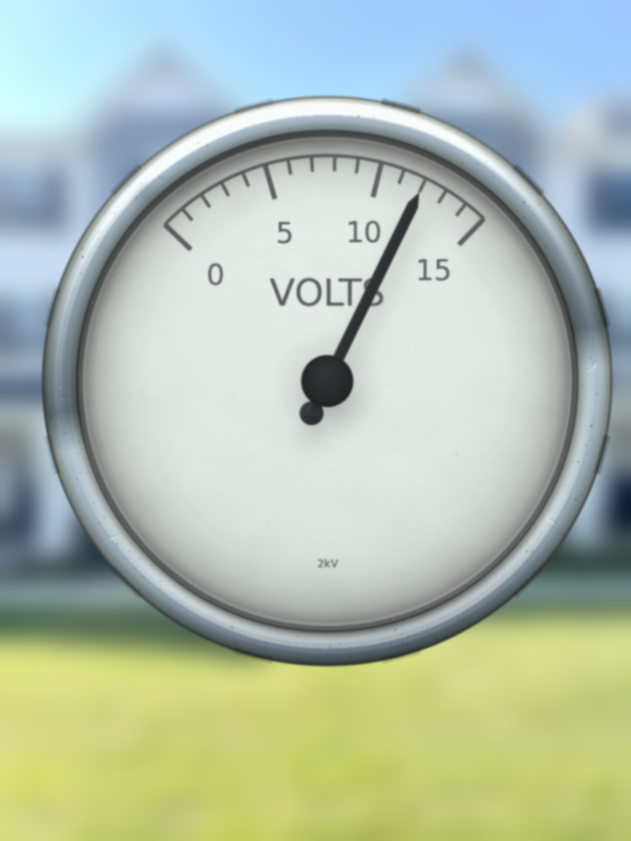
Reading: 12 (V)
